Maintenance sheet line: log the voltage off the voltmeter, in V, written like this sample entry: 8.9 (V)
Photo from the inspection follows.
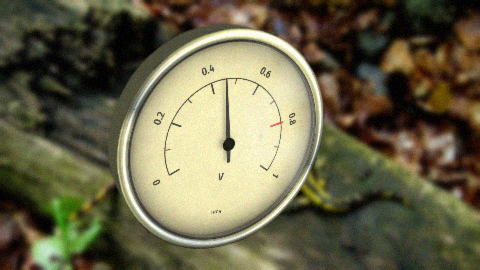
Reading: 0.45 (V)
